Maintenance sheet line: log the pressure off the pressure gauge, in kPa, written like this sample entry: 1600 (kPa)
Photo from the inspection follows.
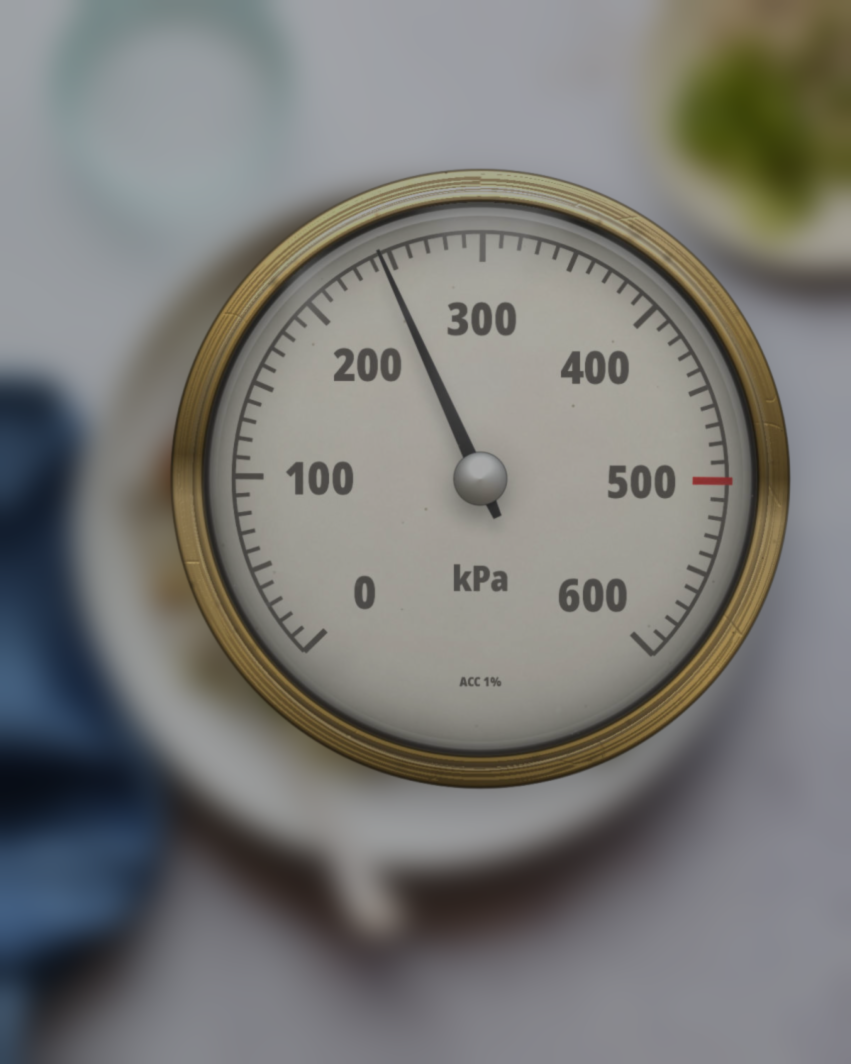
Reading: 245 (kPa)
